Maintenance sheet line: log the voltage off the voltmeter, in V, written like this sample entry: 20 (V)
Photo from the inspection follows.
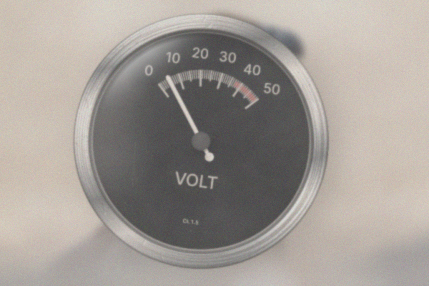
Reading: 5 (V)
